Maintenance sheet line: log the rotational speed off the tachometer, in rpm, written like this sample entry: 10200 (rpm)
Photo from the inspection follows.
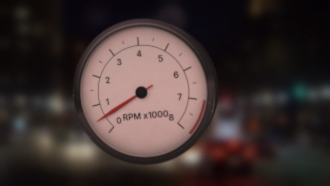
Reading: 500 (rpm)
